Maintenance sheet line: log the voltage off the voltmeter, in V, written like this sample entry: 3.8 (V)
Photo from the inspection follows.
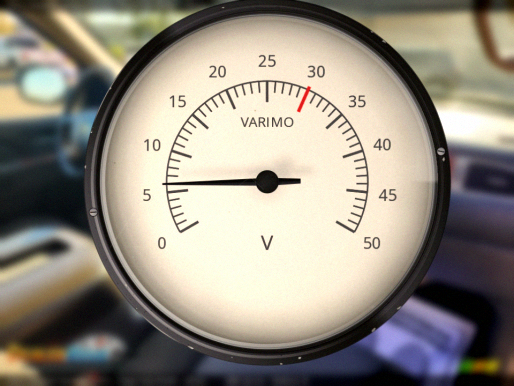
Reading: 6 (V)
